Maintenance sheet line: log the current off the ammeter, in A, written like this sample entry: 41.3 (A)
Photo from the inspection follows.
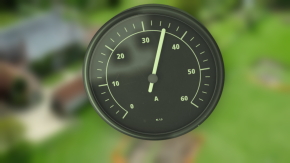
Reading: 35 (A)
